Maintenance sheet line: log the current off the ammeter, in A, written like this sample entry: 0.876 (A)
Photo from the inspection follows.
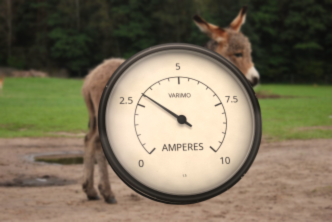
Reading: 3 (A)
